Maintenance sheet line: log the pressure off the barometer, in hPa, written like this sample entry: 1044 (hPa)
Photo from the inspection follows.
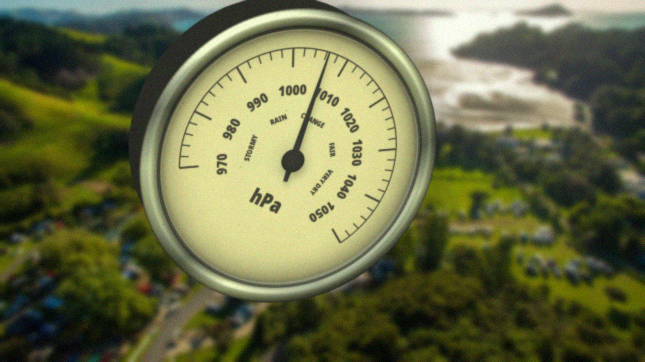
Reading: 1006 (hPa)
